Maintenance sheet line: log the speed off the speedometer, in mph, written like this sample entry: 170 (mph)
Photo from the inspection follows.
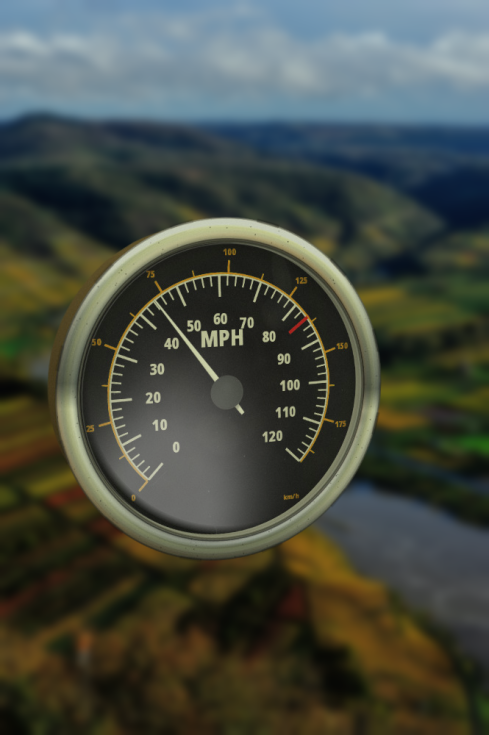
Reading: 44 (mph)
